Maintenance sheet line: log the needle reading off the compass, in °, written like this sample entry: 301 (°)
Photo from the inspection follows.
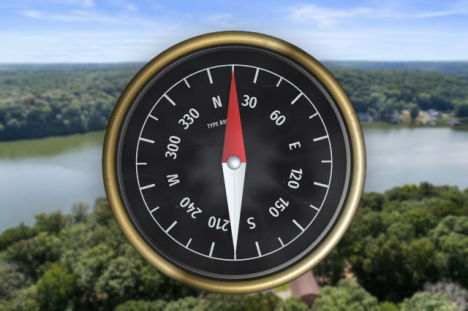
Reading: 15 (°)
